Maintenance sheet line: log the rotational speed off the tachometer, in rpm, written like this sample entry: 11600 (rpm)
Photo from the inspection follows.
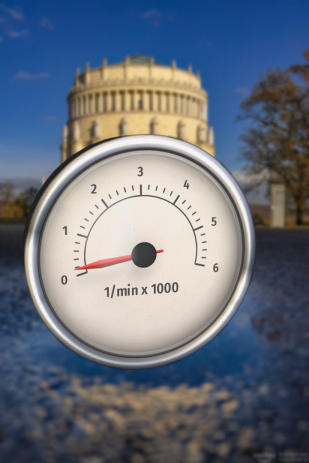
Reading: 200 (rpm)
